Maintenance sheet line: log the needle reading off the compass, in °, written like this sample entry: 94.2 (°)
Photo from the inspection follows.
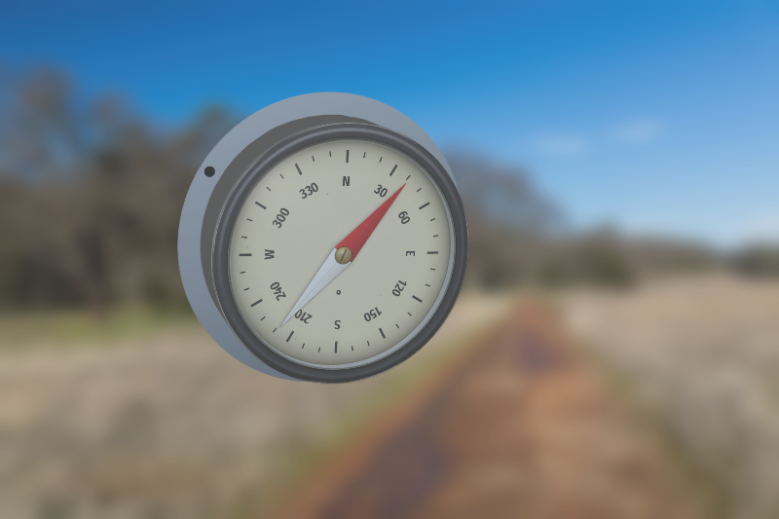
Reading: 40 (°)
